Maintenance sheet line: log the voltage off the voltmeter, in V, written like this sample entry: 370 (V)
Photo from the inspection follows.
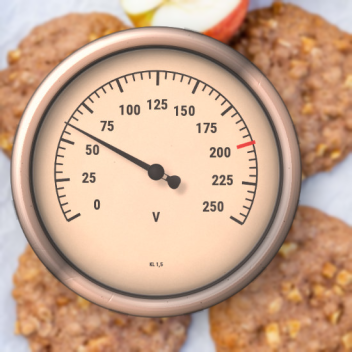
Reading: 60 (V)
